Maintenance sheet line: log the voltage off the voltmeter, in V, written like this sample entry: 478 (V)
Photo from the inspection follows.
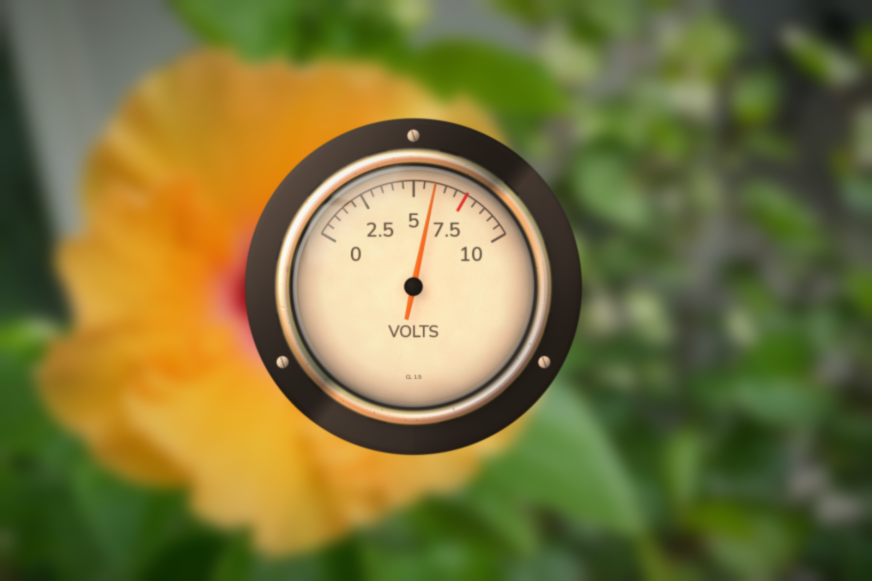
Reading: 6 (V)
